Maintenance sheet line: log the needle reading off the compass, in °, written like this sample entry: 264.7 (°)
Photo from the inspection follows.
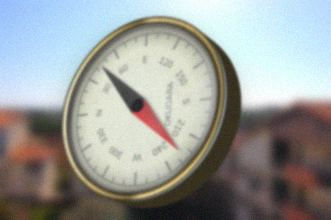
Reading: 225 (°)
